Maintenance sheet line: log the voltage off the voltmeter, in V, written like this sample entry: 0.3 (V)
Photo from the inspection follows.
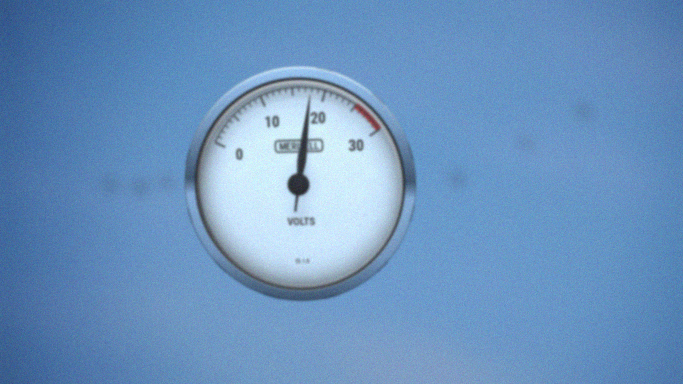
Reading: 18 (V)
